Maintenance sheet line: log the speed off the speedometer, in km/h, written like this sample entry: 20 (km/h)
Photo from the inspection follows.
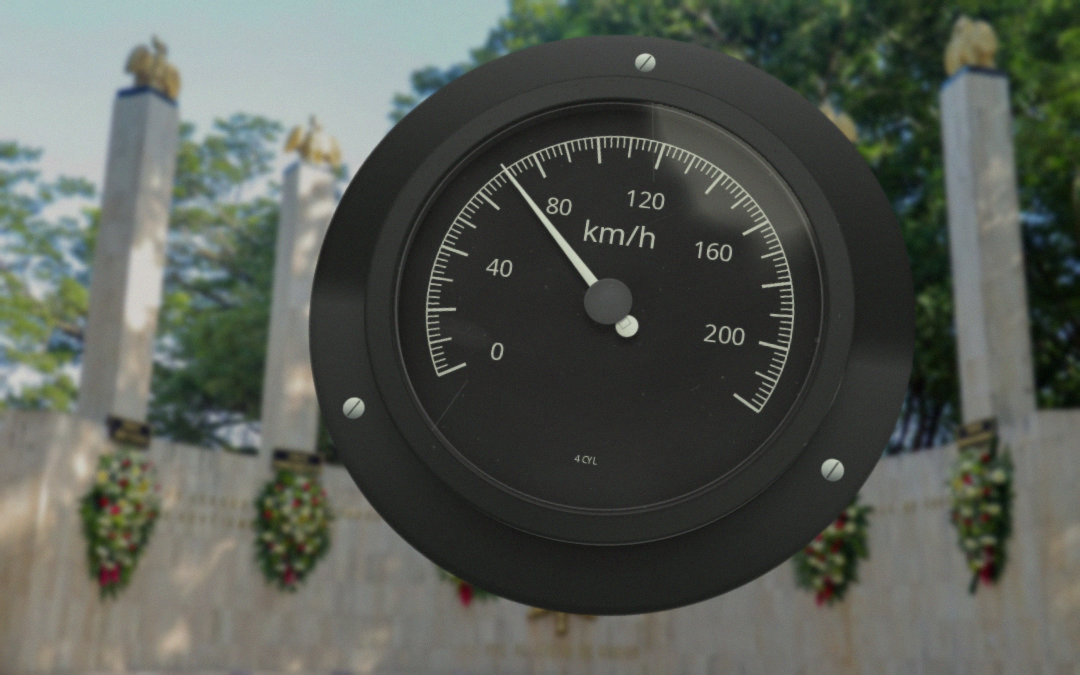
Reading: 70 (km/h)
